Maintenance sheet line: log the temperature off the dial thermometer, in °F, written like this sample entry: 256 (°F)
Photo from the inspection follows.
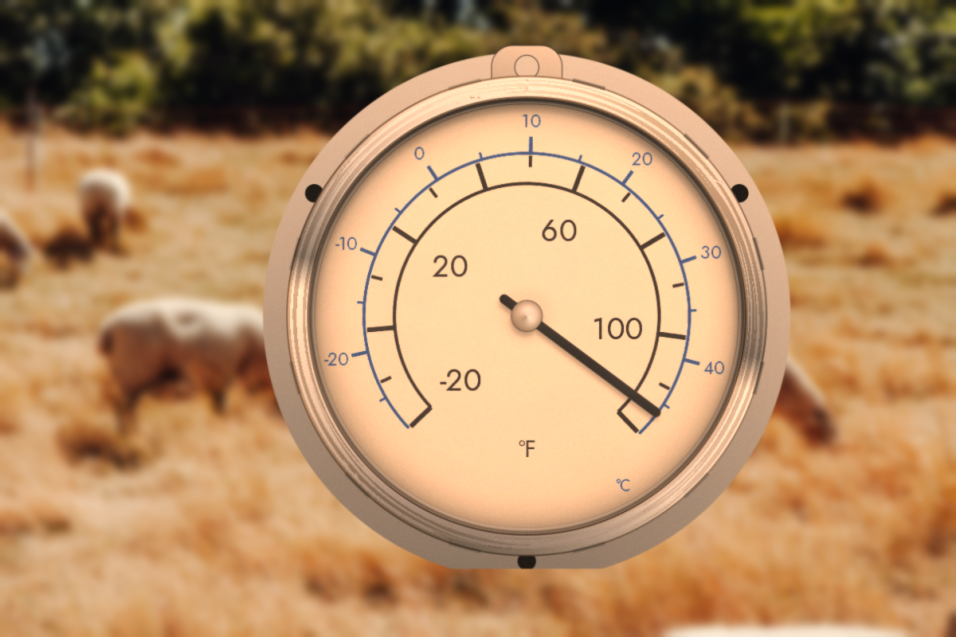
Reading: 115 (°F)
